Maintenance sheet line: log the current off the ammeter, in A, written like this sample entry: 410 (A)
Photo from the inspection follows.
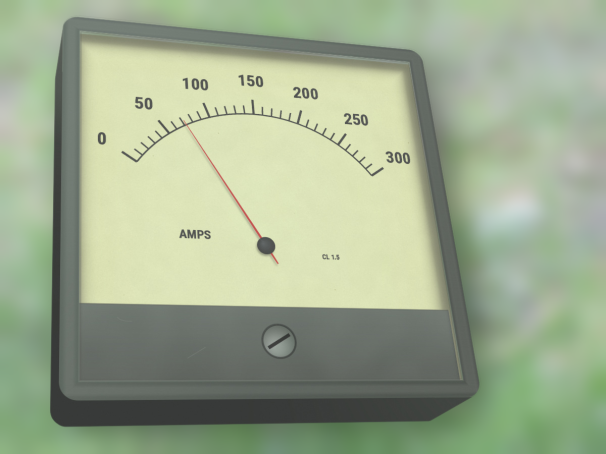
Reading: 70 (A)
